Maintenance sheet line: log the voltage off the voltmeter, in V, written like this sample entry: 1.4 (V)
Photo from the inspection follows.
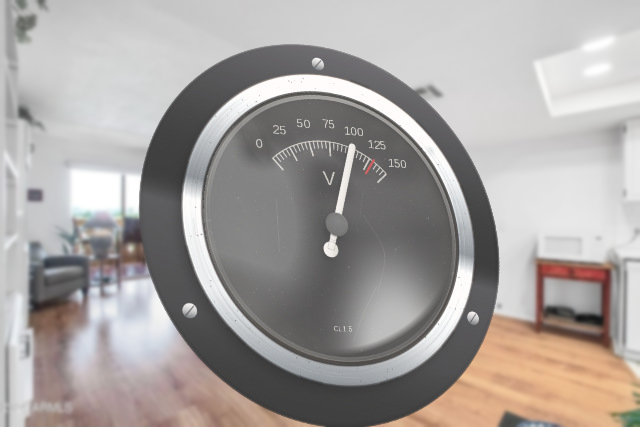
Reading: 100 (V)
